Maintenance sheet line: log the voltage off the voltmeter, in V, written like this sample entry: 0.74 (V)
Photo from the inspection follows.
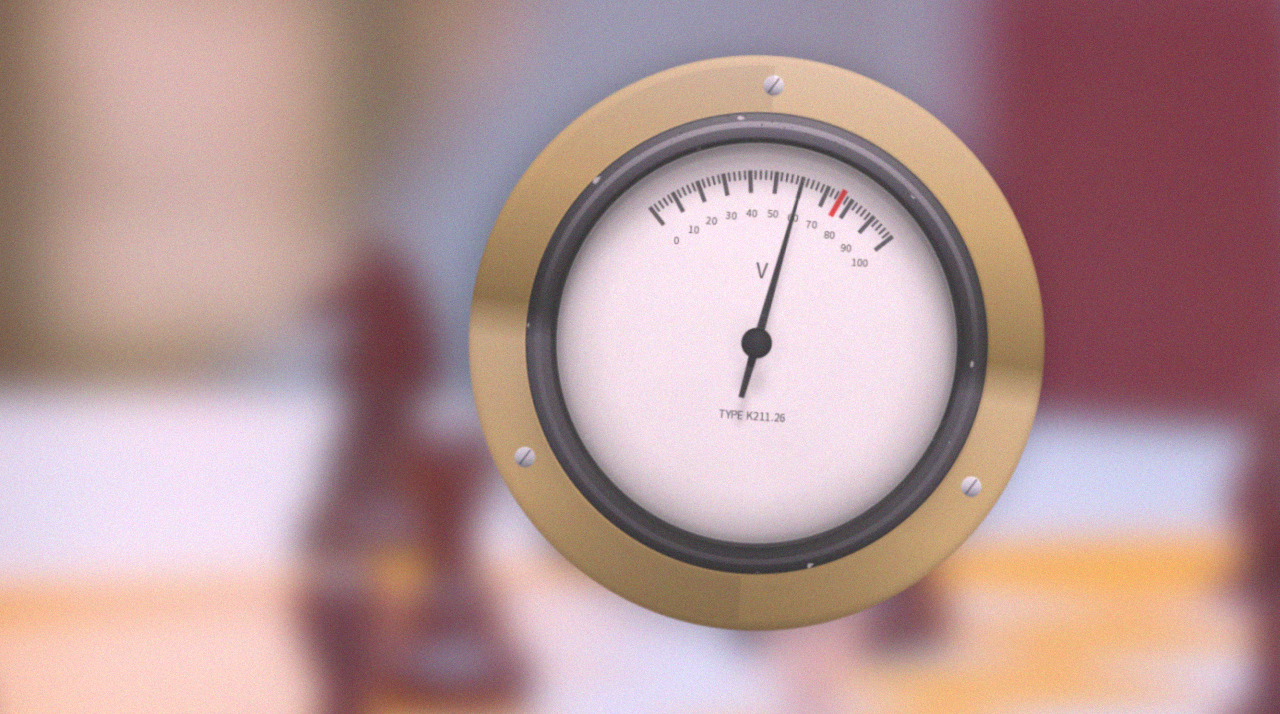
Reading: 60 (V)
